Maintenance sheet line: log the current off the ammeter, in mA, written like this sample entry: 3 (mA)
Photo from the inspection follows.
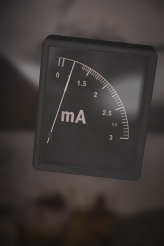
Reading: 1 (mA)
